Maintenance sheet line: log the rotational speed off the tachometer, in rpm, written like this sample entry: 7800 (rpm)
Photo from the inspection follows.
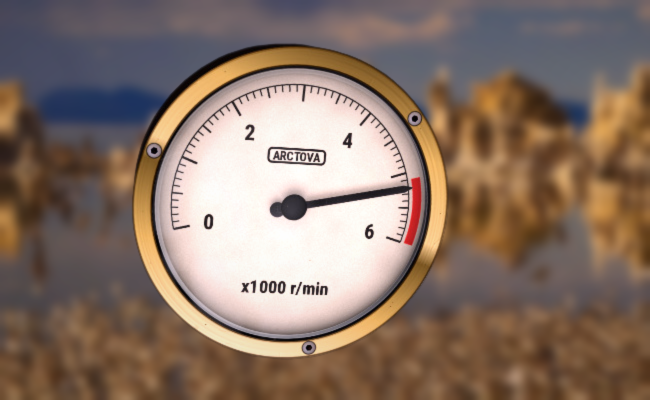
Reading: 5200 (rpm)
